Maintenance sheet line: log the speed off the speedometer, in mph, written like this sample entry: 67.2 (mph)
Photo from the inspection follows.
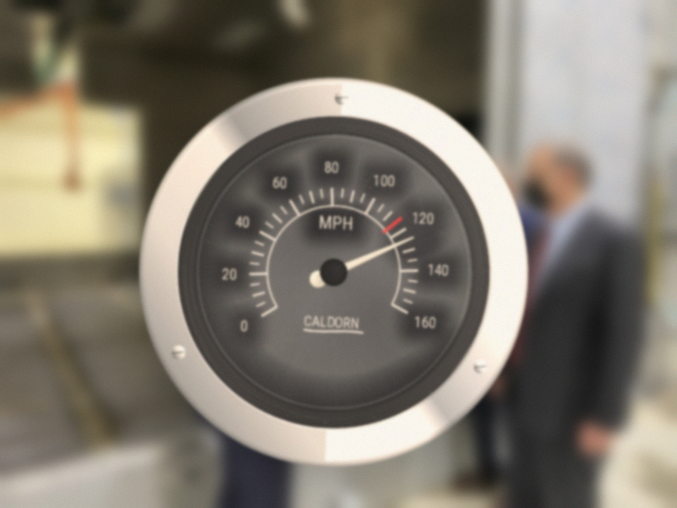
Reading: 125 (mph)
